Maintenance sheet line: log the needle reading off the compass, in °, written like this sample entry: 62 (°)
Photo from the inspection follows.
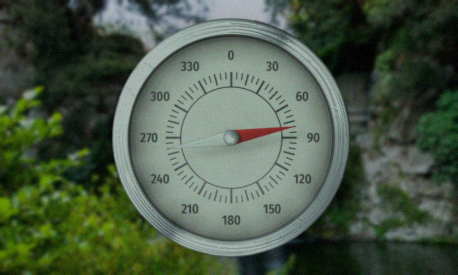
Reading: 80 (°)
